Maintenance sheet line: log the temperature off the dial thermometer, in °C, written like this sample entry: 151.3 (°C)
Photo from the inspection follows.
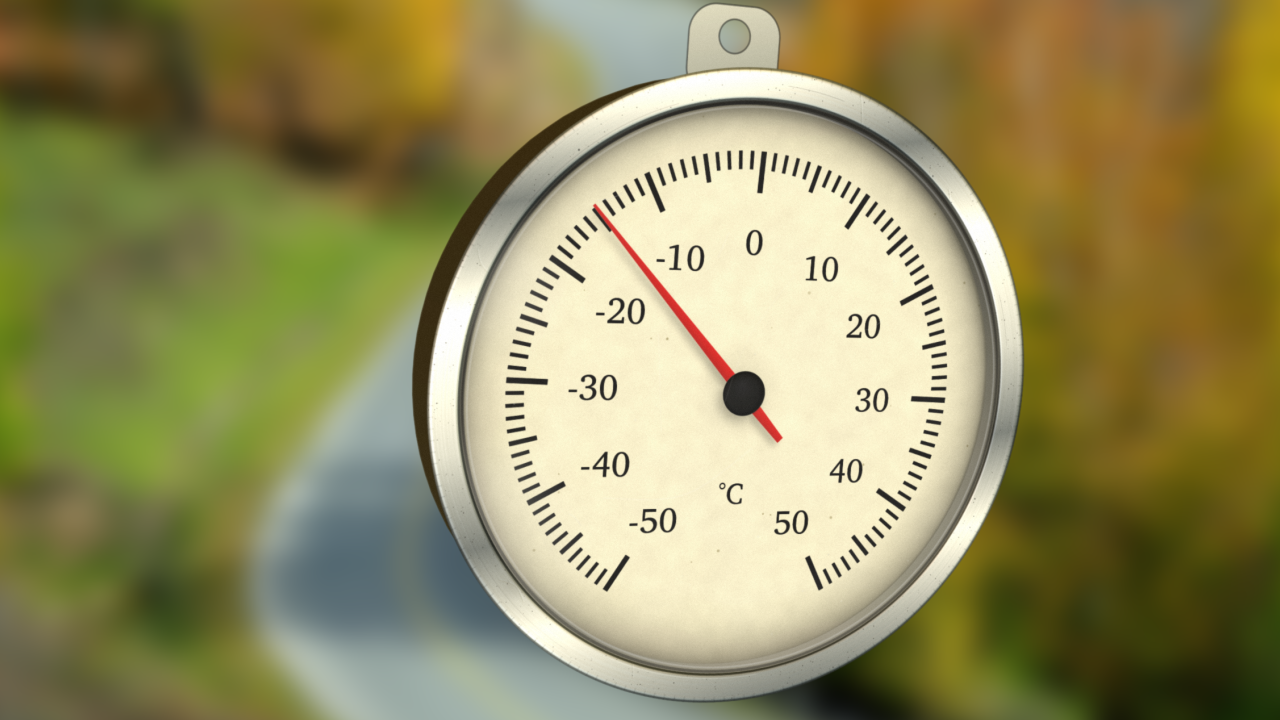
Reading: -15 (°C)
